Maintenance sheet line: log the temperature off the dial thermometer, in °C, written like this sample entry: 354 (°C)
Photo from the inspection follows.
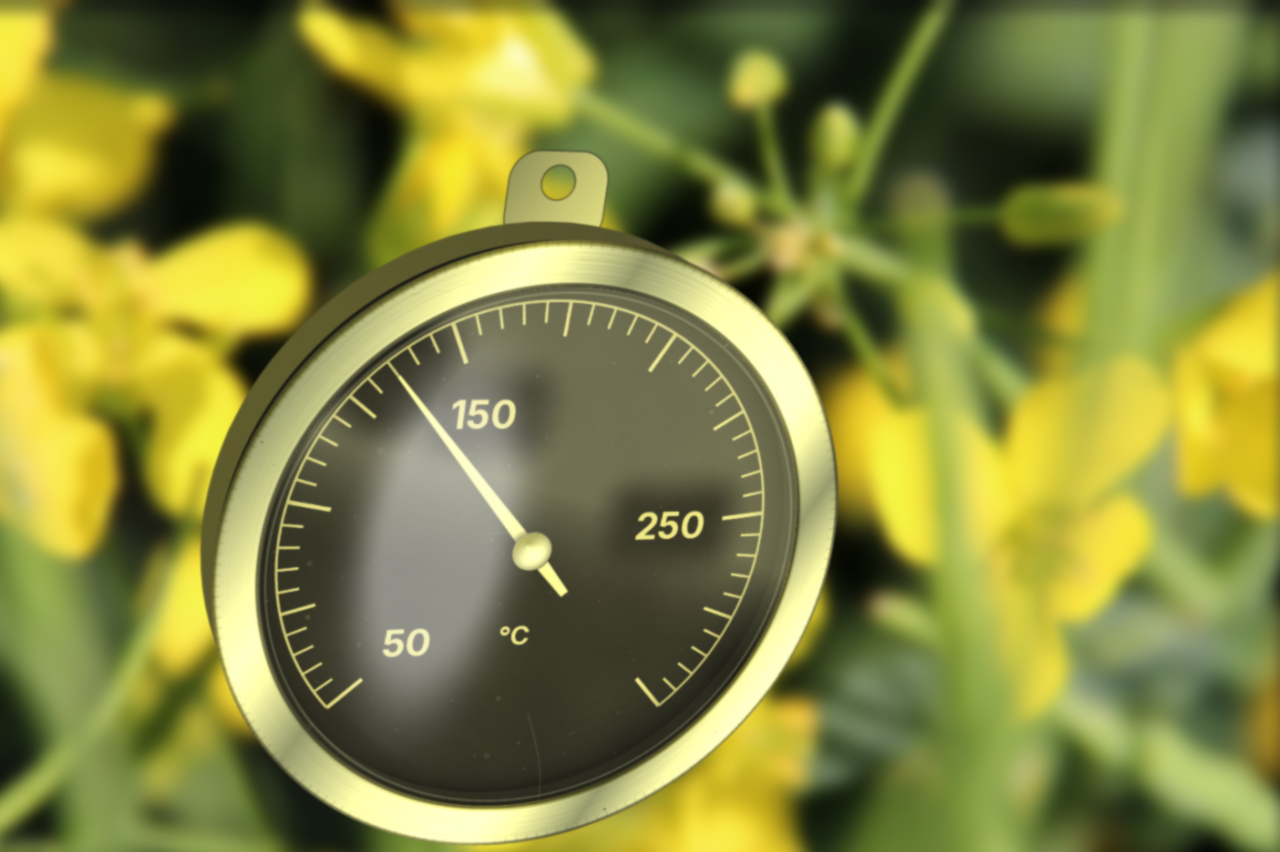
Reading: 135 (°C)
